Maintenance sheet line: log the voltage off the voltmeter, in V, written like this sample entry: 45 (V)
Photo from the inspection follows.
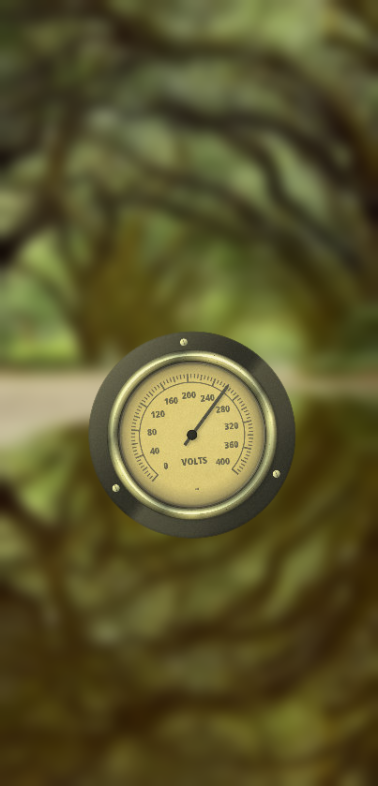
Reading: 260 (V)
